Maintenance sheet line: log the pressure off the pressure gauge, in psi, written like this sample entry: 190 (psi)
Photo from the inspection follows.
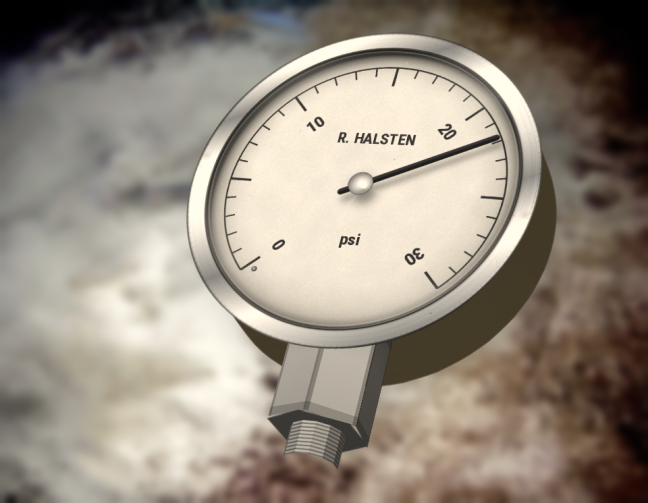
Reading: 22 (psi)
